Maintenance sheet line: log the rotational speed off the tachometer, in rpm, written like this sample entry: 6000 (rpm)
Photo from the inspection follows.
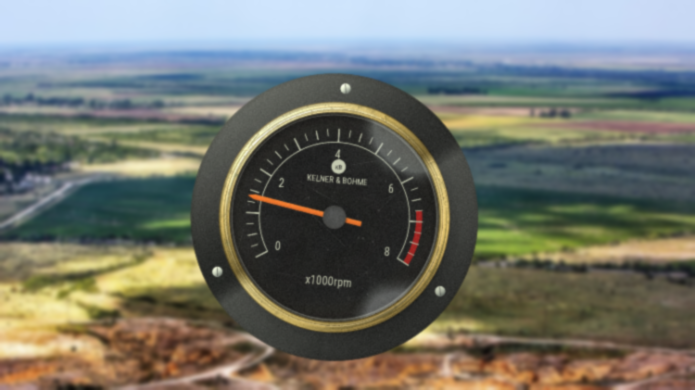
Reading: 1375 (rpm)
